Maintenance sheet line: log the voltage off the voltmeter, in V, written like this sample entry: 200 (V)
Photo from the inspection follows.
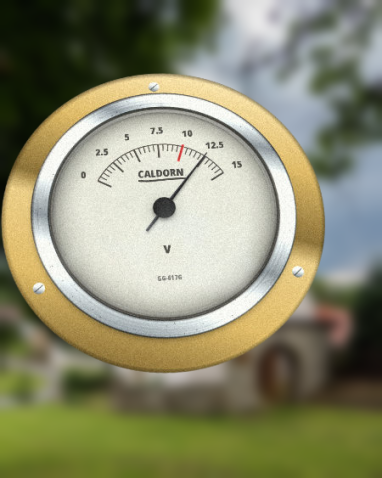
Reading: 12.5 (V)
